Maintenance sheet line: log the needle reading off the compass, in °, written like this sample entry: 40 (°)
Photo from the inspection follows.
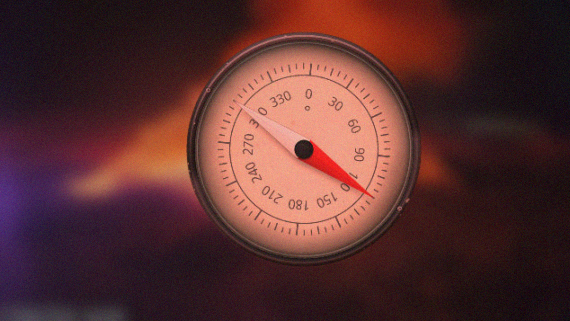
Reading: 120 (°)
